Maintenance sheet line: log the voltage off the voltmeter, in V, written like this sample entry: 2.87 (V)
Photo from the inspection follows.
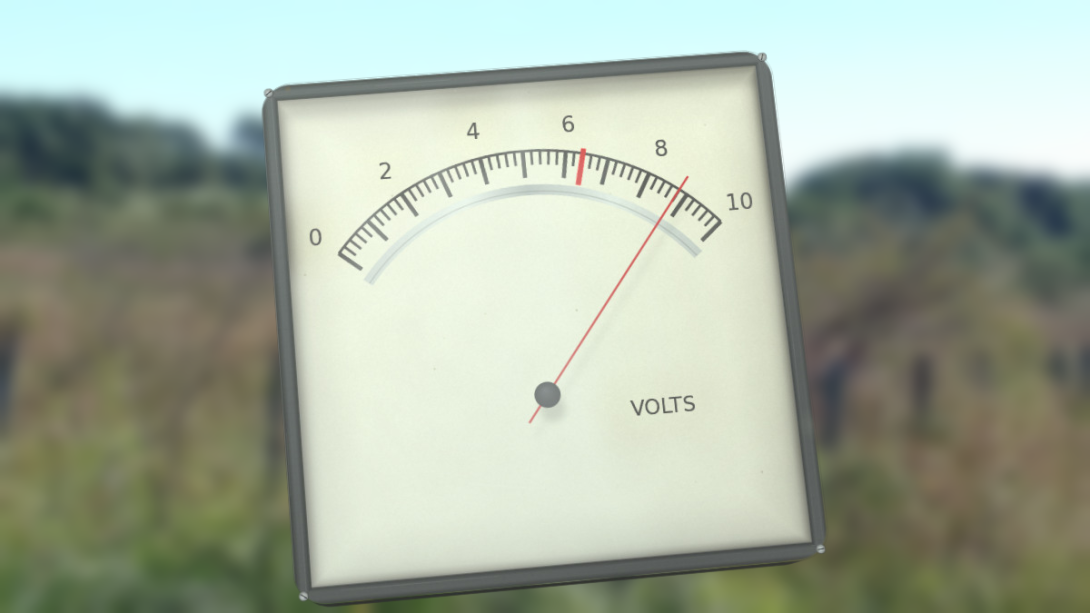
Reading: 8.8 (V)
